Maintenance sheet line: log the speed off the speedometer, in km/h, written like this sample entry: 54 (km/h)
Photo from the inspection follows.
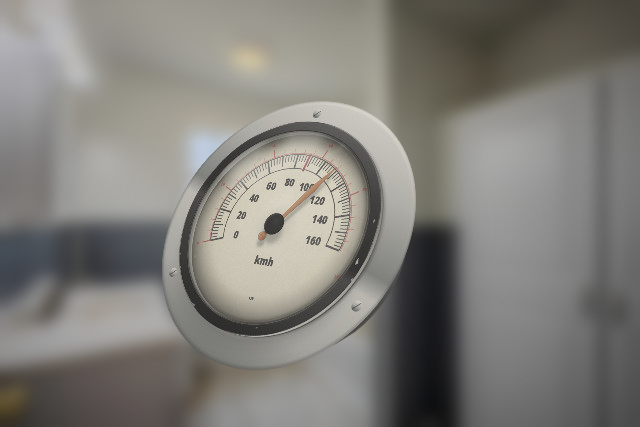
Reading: 110 (km/h)
